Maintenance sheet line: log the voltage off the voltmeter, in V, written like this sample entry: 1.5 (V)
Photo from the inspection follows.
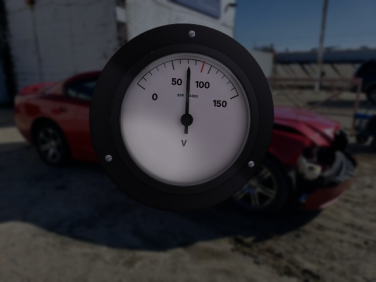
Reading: 70 (V)
